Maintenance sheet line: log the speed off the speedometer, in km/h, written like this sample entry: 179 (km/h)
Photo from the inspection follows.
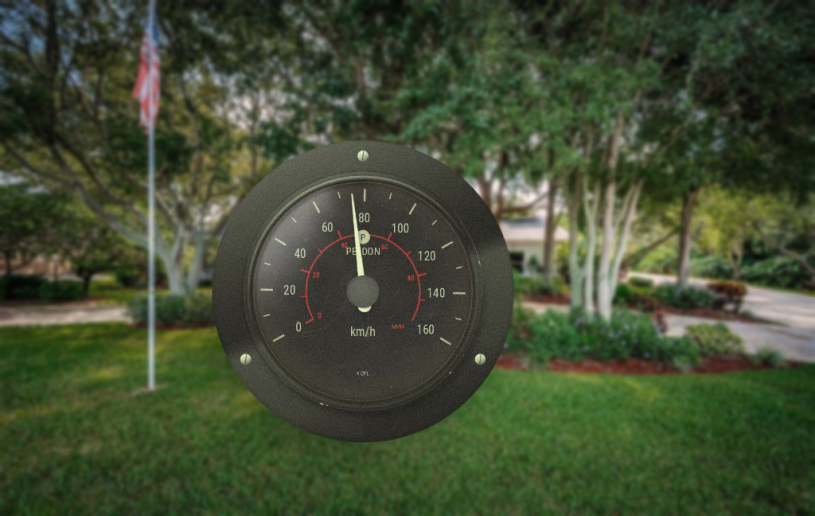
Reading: 75 (km/h)
